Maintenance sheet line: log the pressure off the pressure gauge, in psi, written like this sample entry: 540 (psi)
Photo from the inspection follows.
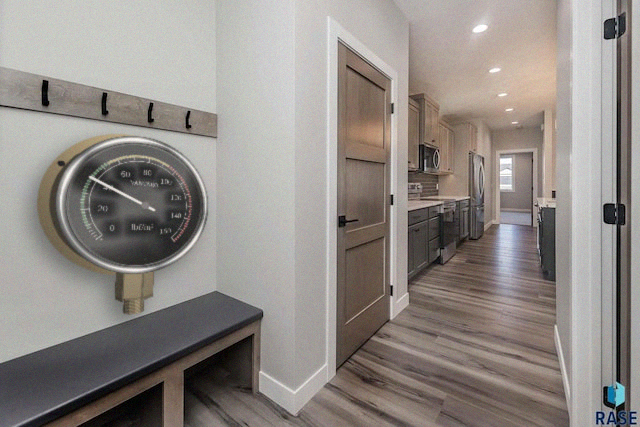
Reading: 40 (psi)
